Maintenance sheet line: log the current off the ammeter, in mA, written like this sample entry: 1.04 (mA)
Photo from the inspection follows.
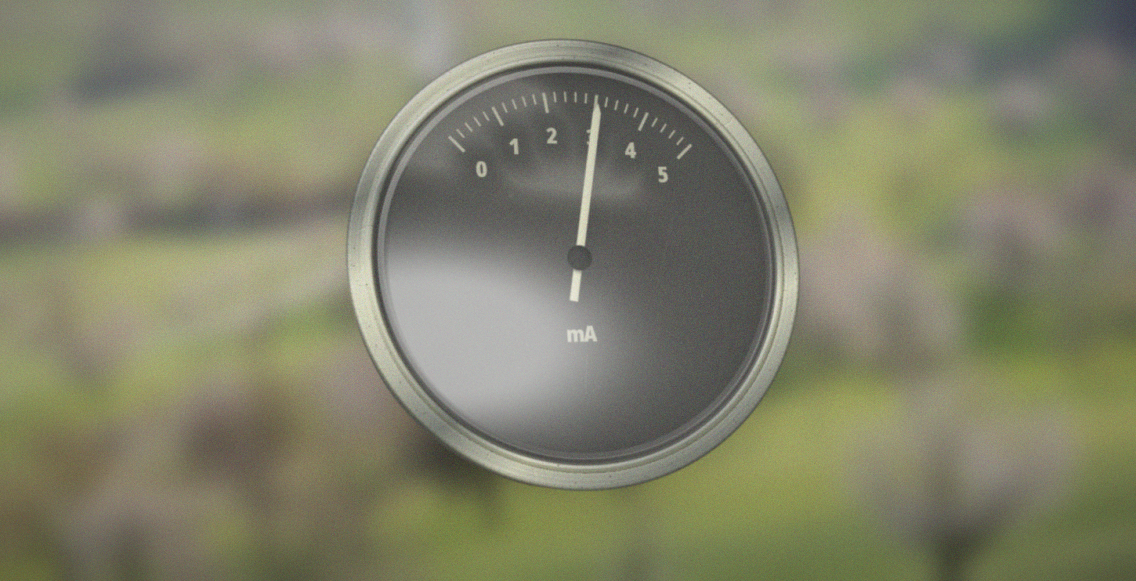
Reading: 3 (mA)
